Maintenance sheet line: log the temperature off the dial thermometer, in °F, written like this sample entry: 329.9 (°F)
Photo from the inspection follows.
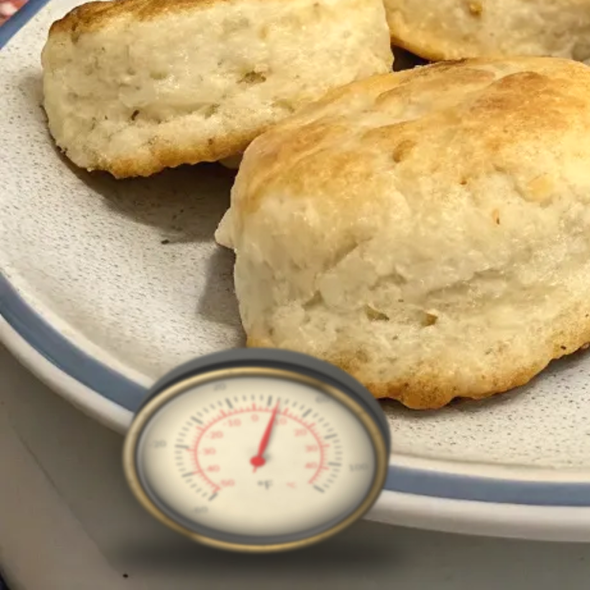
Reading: 44 (°F)
